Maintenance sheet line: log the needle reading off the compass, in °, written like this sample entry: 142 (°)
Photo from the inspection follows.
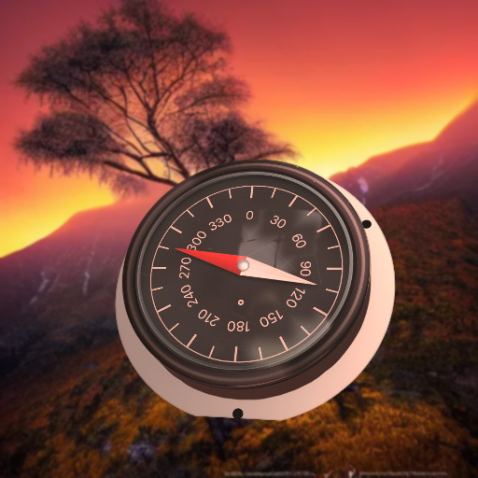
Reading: 285 (°)
